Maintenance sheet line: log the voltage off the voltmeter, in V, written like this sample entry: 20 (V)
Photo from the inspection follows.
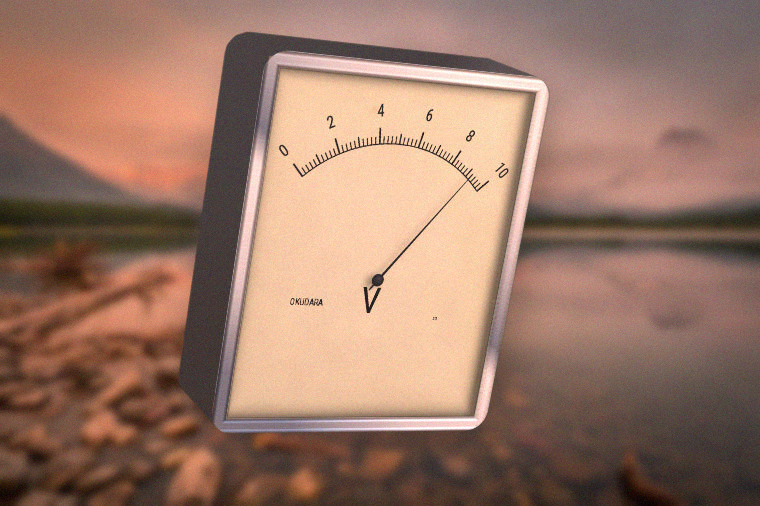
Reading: 9 (V)
